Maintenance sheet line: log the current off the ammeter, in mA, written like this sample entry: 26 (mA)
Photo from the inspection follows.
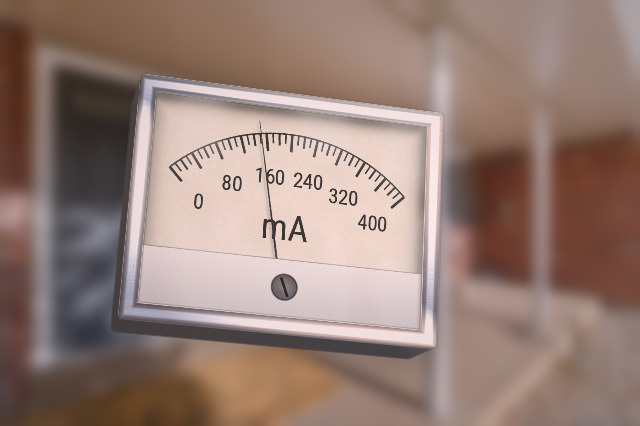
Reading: 150 (mA)
